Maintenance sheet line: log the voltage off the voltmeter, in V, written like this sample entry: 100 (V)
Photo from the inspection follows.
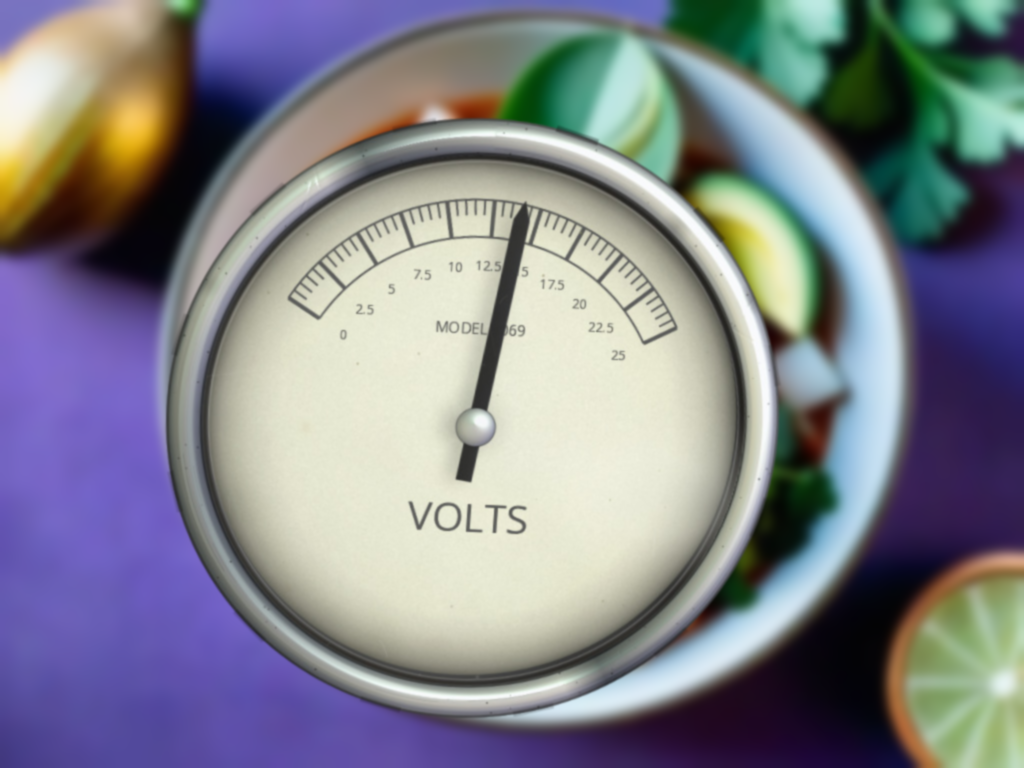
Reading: 14 (V)
